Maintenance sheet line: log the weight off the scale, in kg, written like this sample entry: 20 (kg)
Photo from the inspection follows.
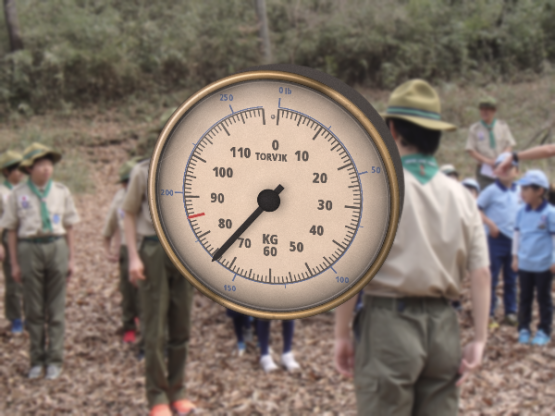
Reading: 74 (kg)
